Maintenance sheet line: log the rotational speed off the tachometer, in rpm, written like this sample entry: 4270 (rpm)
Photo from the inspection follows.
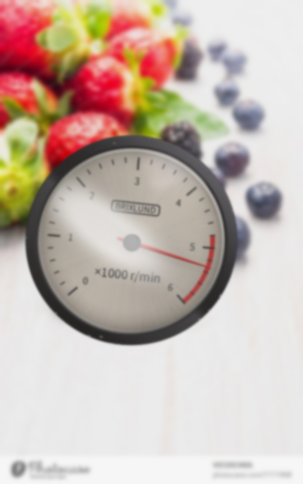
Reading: 5300 (rpm)
